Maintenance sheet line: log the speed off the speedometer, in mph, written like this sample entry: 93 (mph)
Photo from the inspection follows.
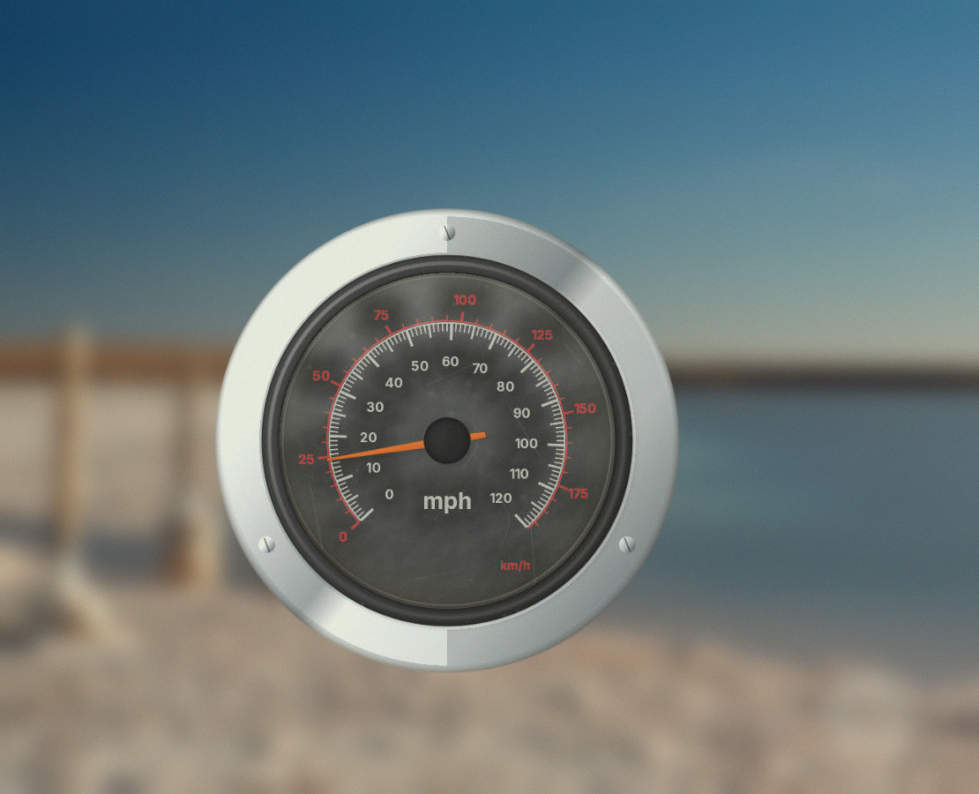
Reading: 15 (mph)
